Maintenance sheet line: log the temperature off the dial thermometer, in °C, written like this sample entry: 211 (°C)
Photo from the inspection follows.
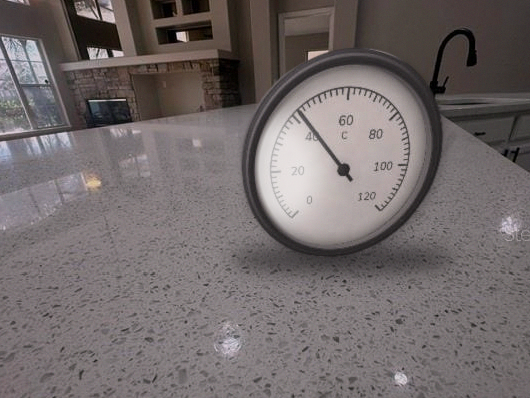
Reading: 42 (°C)
